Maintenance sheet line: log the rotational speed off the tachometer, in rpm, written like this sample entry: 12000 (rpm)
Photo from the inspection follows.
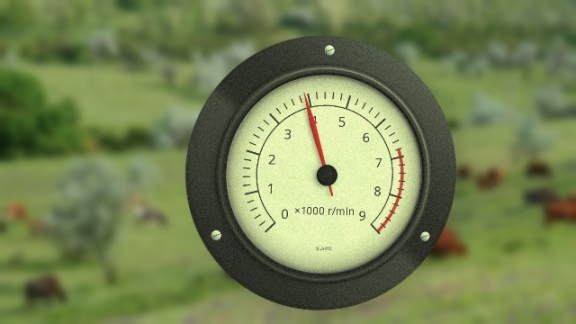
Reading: 3900 (rpm)
